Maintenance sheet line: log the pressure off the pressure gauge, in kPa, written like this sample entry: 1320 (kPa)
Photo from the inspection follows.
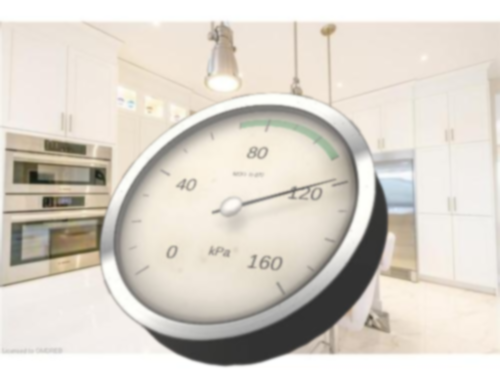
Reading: 120 (kPa)
